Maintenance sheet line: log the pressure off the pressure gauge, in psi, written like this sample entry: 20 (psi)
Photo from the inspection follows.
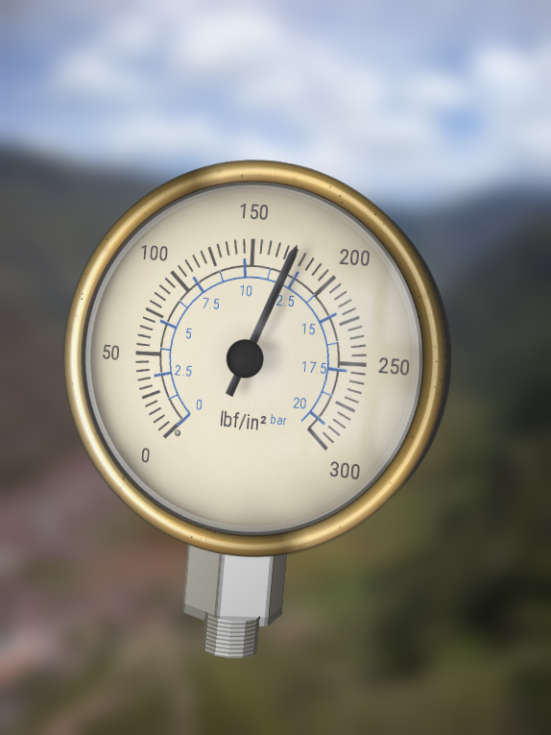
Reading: 175 (psi)
